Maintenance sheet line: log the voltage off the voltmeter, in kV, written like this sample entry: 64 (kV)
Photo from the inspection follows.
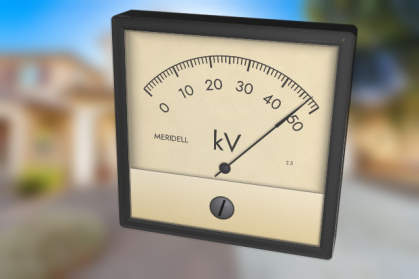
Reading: 47 (kV)
